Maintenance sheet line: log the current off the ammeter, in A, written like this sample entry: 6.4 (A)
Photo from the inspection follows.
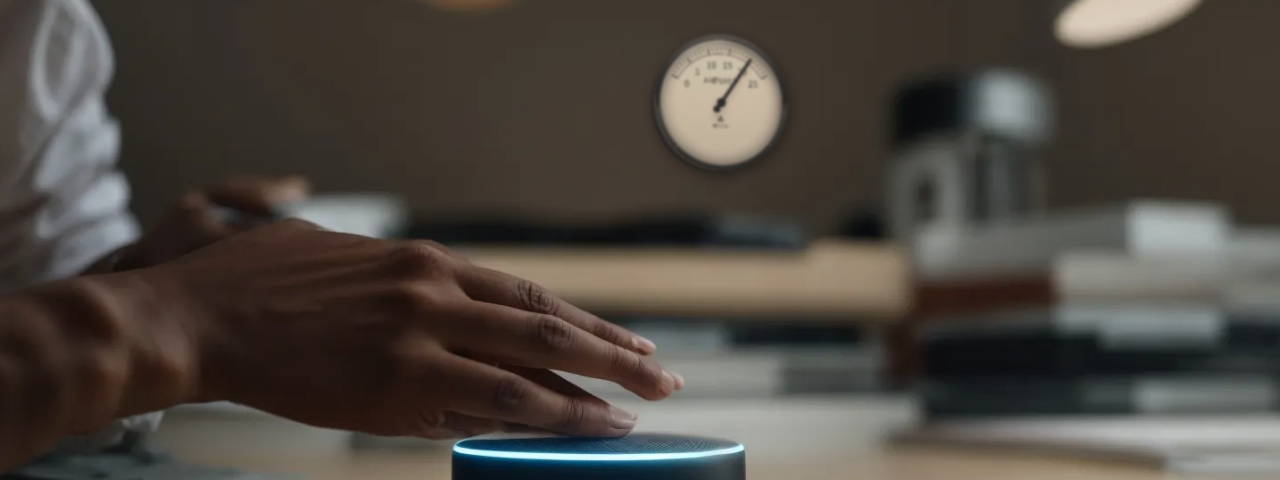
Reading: 20 (A)
